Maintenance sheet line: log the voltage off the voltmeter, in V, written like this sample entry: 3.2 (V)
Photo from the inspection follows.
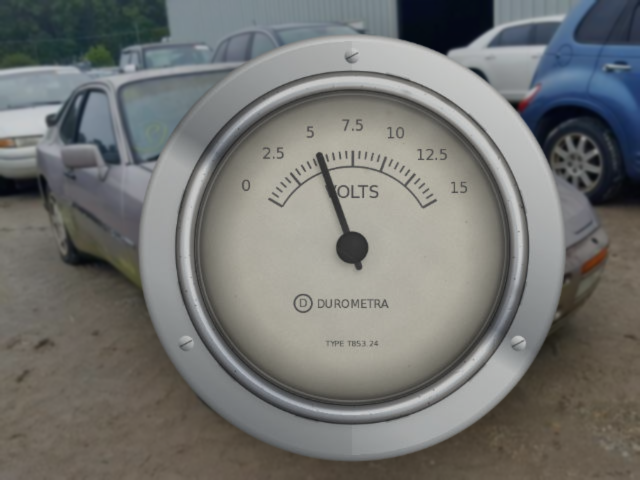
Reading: 5 (V)
